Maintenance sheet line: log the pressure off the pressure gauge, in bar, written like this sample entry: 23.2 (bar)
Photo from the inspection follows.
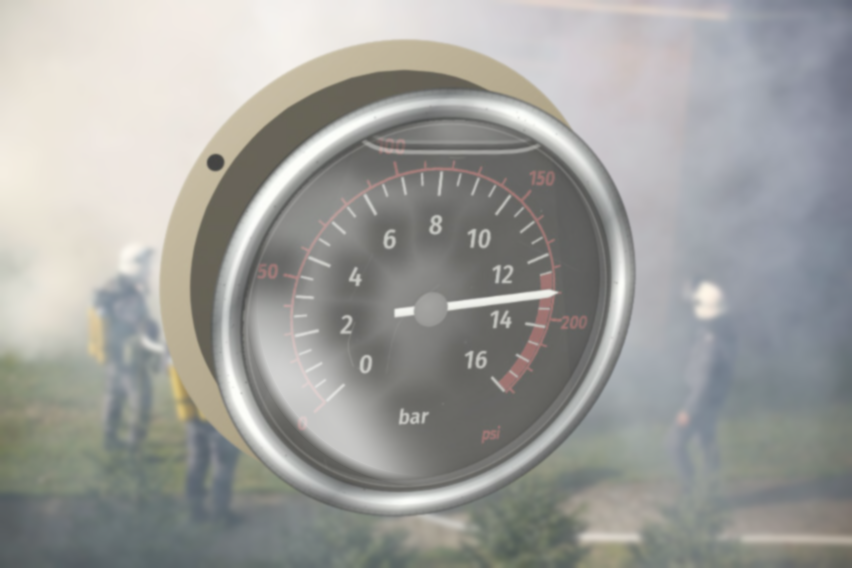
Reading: 13 (bar)
